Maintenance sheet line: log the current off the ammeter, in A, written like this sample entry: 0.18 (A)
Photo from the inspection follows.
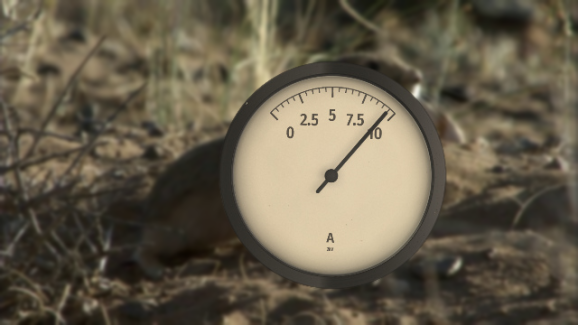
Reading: 9.5 (A)
